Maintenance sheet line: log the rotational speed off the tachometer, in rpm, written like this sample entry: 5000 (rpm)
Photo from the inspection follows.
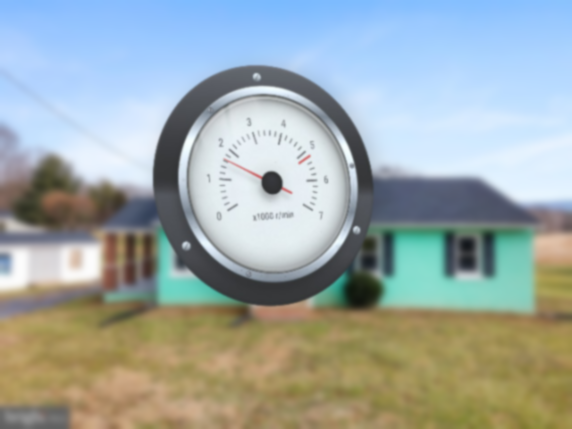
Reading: 1600 (rpm)
